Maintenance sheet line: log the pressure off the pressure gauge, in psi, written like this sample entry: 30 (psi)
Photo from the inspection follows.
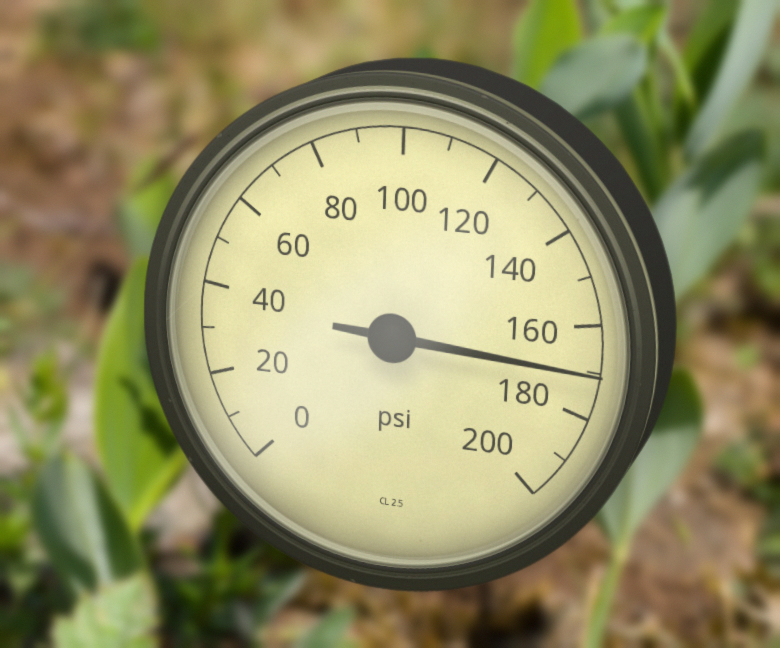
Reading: 170 (psi)
